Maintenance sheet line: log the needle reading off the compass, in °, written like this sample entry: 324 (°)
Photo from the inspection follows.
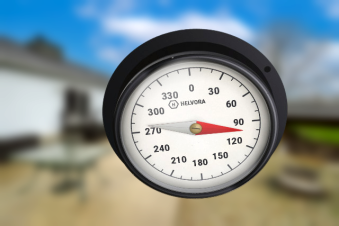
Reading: 100 (°)
